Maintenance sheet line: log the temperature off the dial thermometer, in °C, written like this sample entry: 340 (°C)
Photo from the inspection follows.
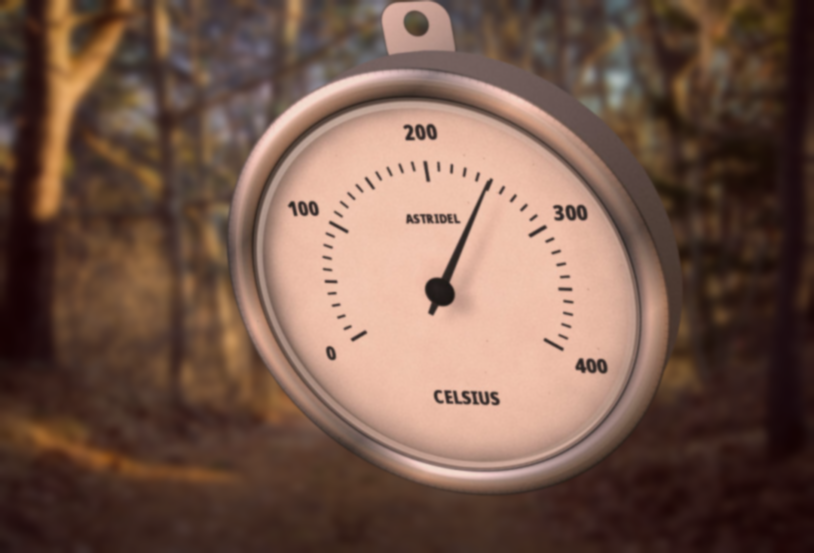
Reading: 250 (°C)
